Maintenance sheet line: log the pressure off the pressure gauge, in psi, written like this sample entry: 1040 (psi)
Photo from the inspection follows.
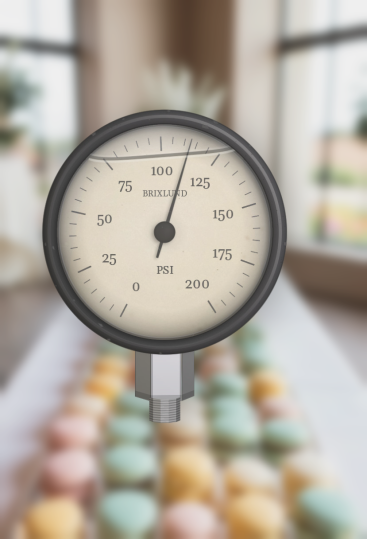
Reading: 112.5 (psi)
